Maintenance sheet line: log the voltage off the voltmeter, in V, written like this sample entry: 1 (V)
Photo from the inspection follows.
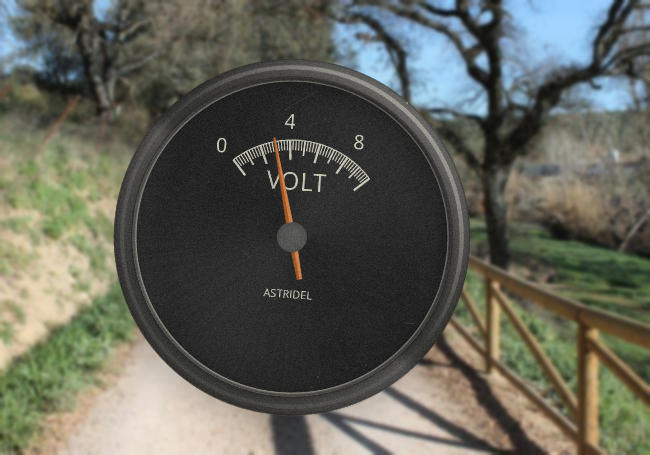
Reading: 3 (V)
